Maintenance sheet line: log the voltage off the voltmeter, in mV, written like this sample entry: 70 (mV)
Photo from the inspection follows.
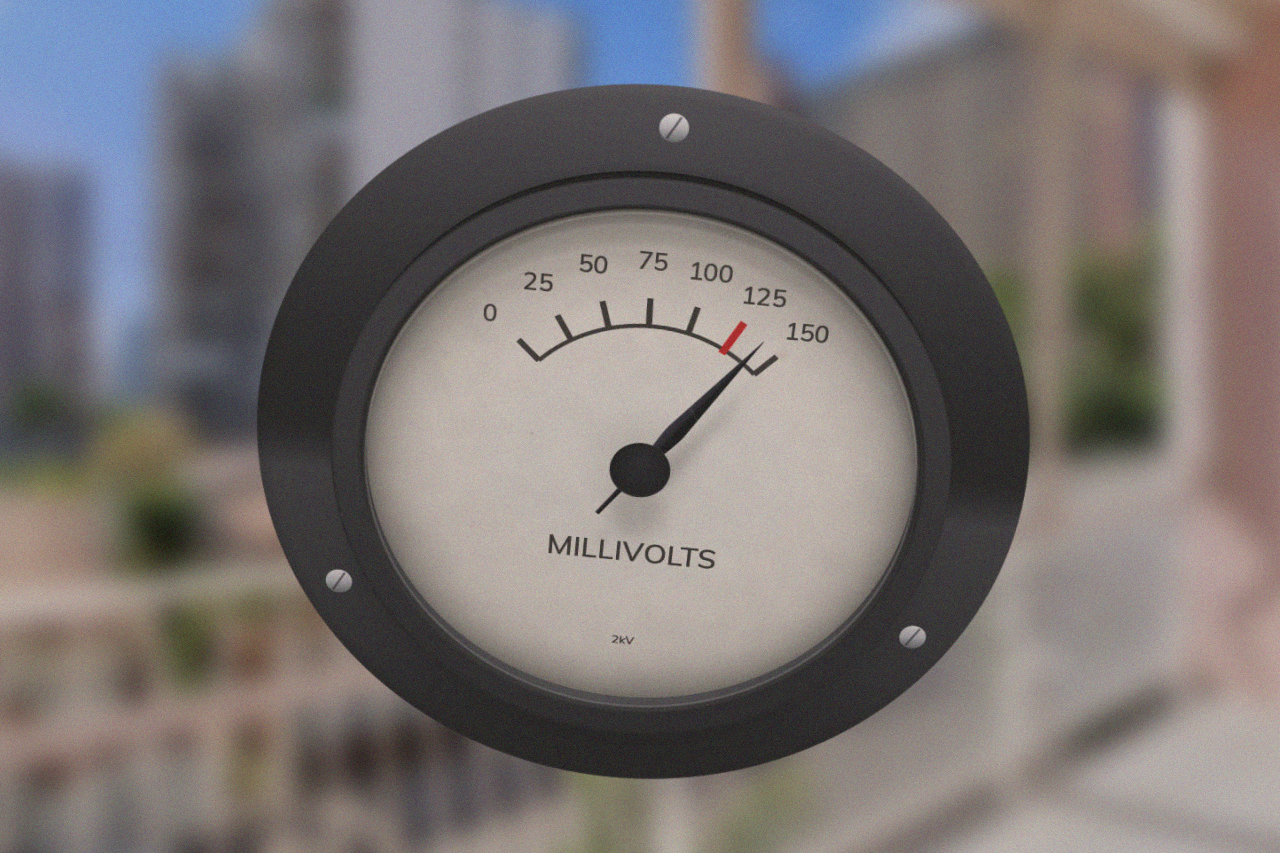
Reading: 137.5 (mV)
